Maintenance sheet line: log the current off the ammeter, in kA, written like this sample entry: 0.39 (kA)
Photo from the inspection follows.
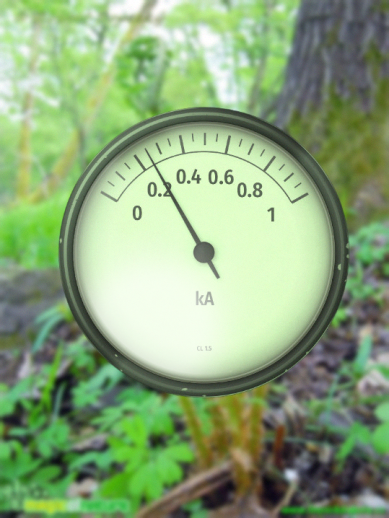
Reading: 0.25 (kA)
